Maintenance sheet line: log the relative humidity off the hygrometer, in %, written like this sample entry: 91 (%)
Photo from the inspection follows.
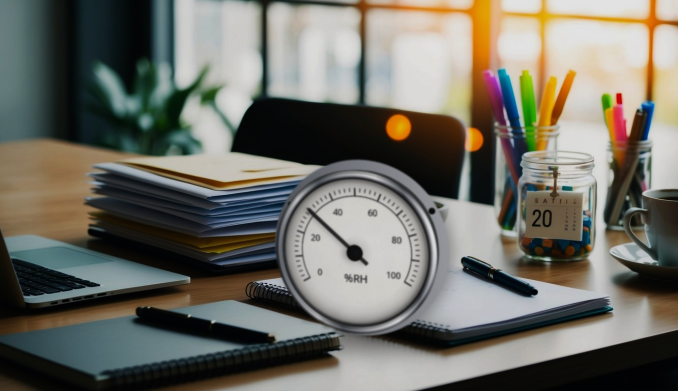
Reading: 30 (%)
